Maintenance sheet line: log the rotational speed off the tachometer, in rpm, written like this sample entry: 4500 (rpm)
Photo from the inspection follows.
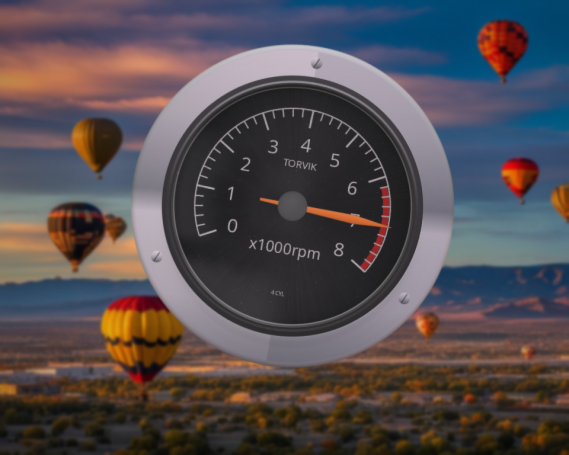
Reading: 7000 (rpm)
